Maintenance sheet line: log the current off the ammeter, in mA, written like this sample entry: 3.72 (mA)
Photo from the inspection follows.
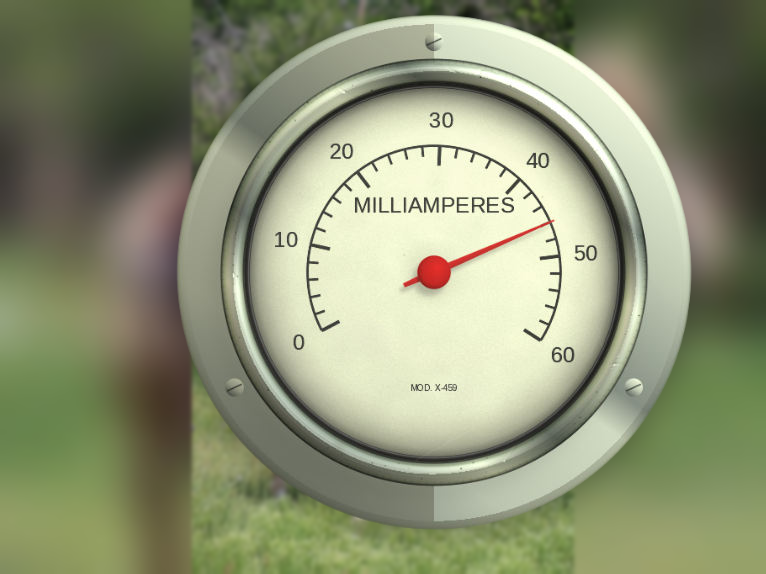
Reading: 46 (mA)
